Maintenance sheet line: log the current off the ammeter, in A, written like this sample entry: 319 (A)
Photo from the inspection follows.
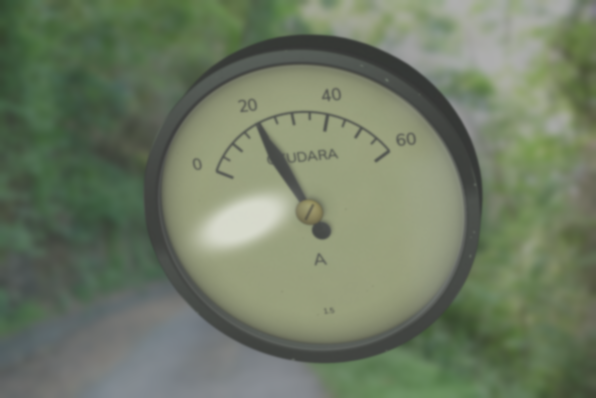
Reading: 20 (A)
